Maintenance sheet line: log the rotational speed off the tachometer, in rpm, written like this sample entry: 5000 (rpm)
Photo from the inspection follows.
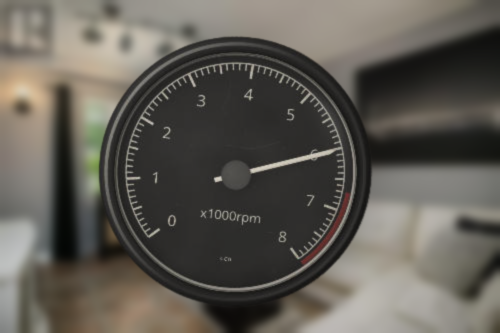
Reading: 6000 (rpm)
